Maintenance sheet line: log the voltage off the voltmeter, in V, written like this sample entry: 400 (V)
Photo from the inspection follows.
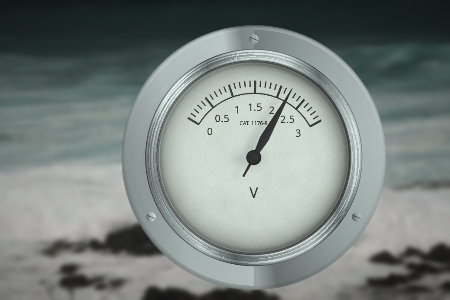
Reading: 2.2 (V)
